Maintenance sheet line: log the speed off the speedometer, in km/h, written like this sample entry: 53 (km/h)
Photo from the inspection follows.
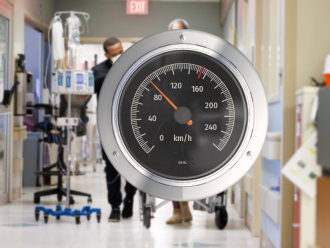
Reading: 90 (km/h)
